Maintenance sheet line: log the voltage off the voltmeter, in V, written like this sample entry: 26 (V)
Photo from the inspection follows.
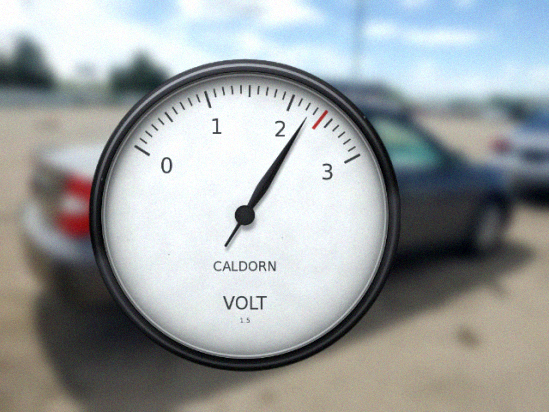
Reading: 2.25 (V)
